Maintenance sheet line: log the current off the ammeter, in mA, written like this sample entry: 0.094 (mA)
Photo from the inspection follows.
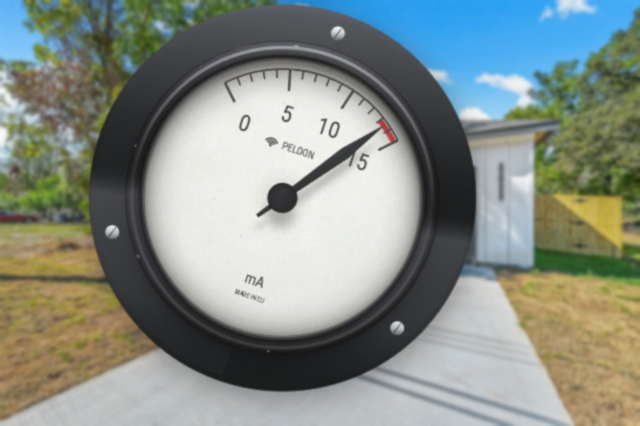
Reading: 13.5 (mA)
